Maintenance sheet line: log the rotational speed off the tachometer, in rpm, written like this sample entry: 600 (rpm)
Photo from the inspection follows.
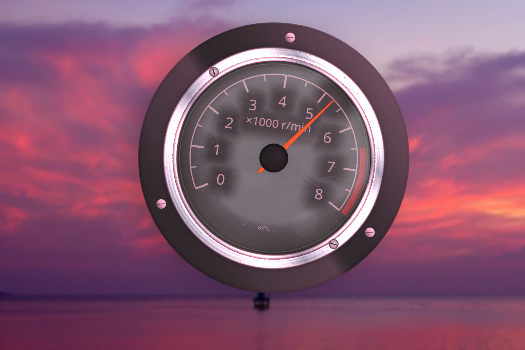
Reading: 5250 (rpm)
